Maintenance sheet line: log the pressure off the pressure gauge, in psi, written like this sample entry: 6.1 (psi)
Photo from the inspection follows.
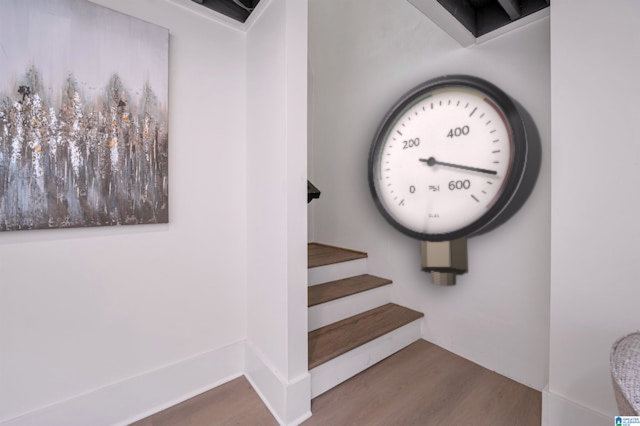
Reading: 540 (psi)
